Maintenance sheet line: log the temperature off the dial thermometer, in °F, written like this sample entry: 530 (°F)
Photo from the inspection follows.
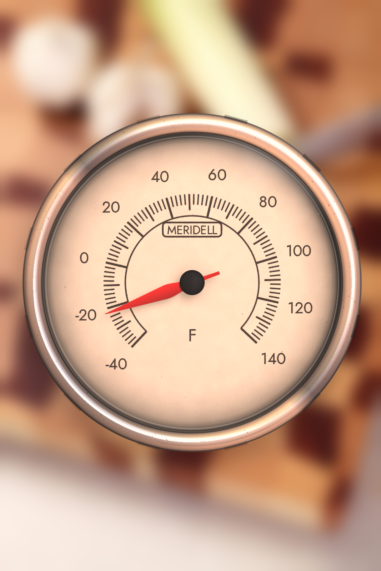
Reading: -22 (°F)
